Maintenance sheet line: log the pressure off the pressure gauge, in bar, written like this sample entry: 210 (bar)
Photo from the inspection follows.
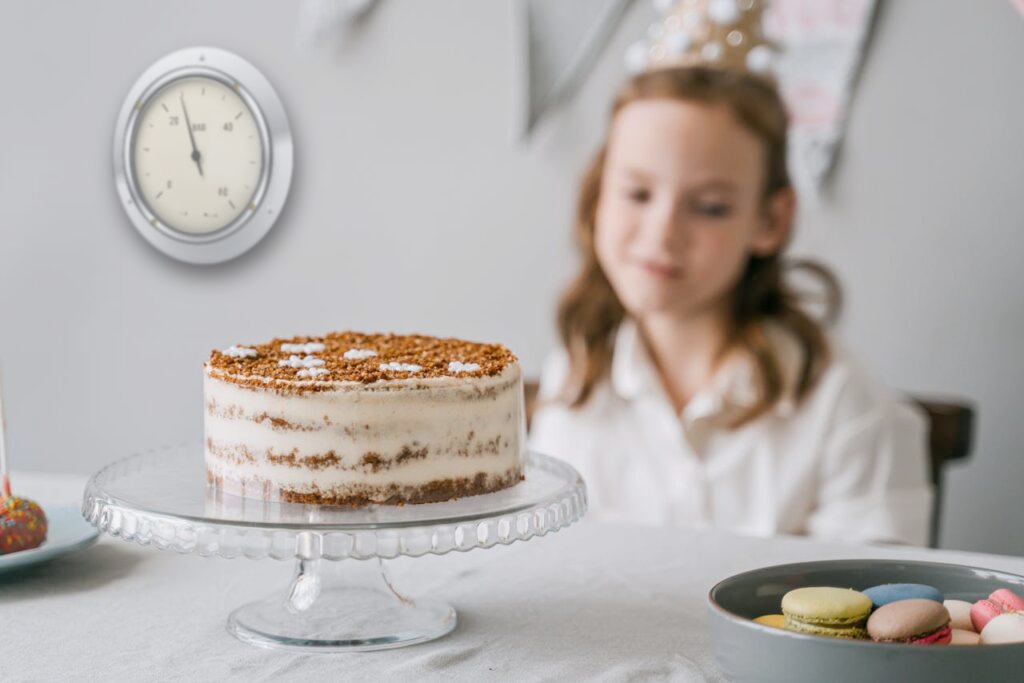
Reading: 25 (bar)
